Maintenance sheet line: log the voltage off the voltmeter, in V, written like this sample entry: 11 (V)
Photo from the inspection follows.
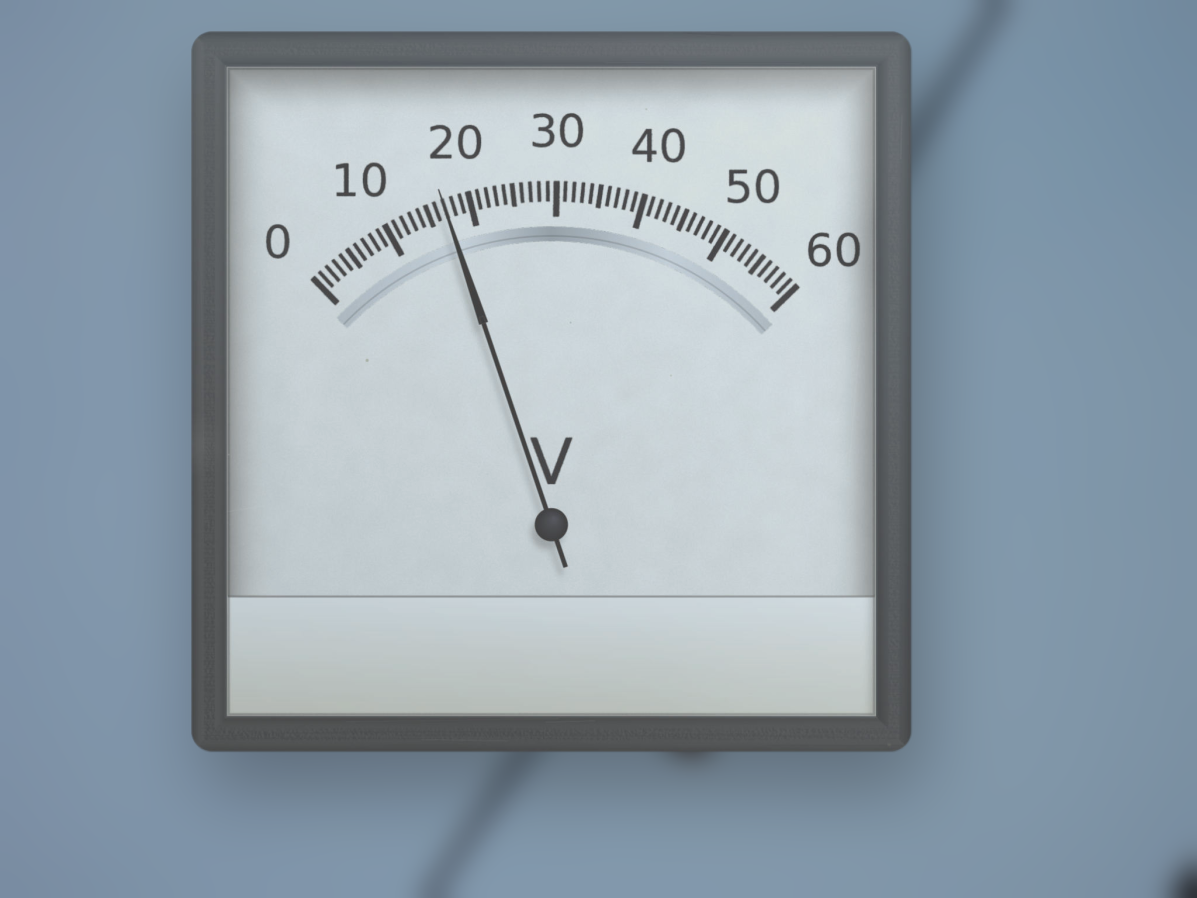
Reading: 17 (V)
